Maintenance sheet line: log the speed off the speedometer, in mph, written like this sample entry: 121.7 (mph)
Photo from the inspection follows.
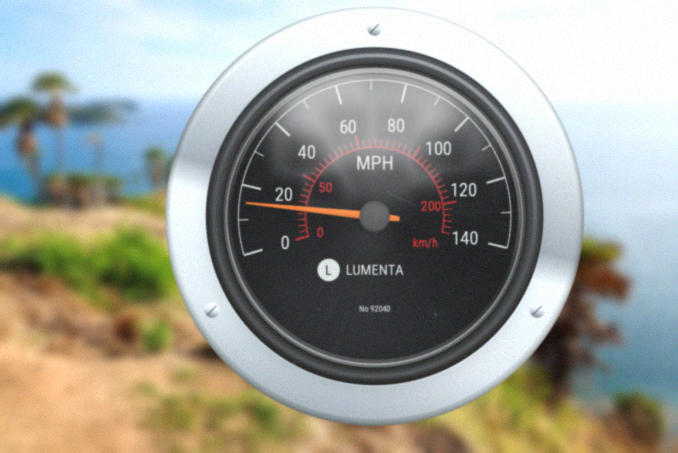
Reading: 15 (mph)
